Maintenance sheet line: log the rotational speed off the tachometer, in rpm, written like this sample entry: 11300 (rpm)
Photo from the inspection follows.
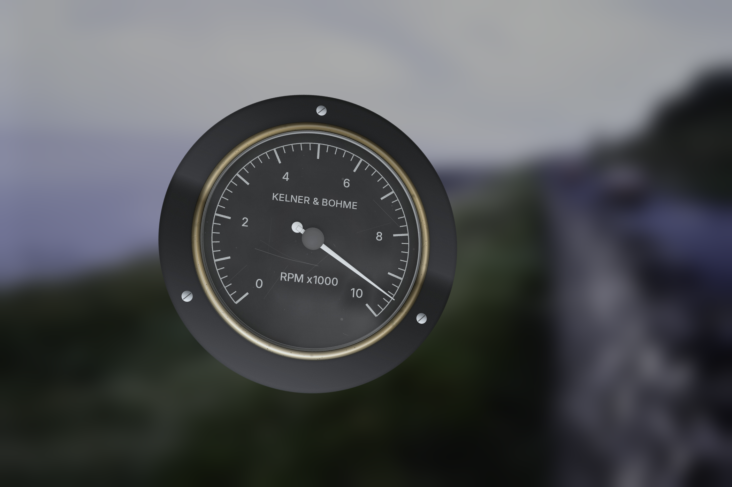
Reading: 9500 (rpm)
